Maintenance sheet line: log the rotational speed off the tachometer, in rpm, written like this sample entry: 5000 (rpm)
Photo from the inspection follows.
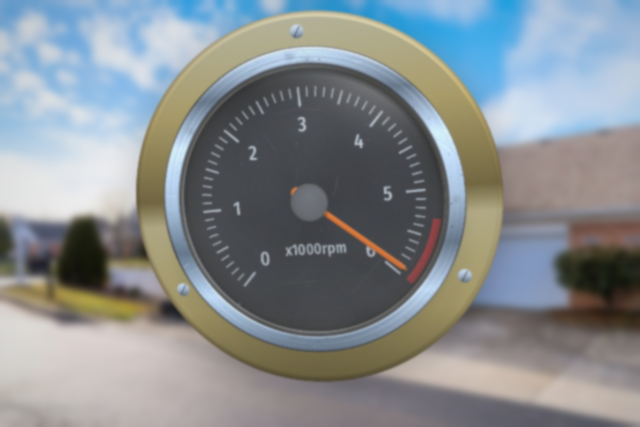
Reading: 5900 (rpm)
